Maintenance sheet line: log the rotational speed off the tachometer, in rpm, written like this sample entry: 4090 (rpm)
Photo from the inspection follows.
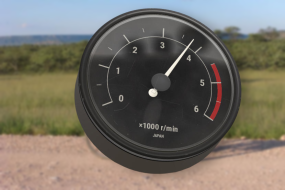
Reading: 3750 (rpm)
